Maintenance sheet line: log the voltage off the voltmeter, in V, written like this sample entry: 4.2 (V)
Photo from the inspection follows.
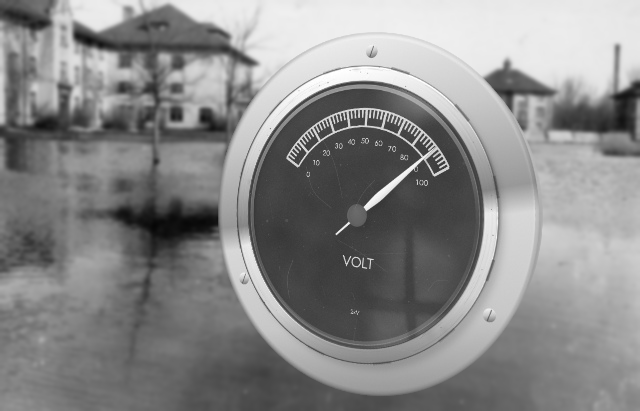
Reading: 90 (V)
